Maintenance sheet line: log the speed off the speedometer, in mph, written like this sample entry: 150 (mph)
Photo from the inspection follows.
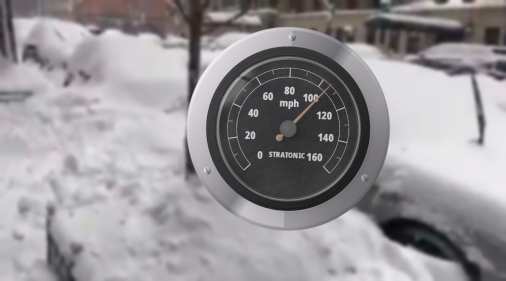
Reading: 105 (mph)
